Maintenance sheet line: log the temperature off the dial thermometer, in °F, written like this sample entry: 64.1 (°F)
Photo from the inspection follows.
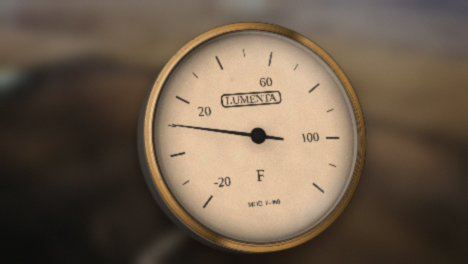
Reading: 10 (°F)
